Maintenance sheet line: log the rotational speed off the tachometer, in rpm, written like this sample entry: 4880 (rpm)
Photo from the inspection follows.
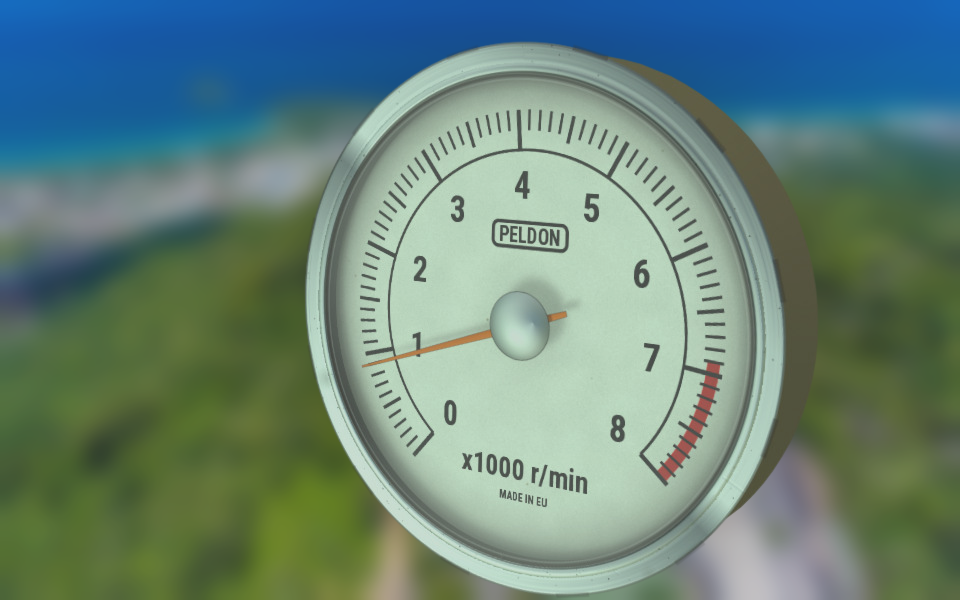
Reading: 900 (rpm)
